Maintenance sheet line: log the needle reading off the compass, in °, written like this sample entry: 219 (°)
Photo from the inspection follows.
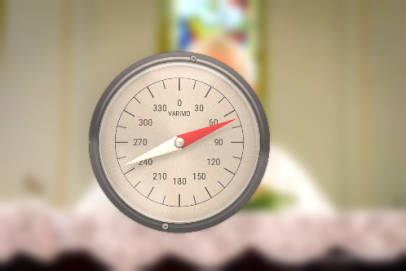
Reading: 67.5 (°)
